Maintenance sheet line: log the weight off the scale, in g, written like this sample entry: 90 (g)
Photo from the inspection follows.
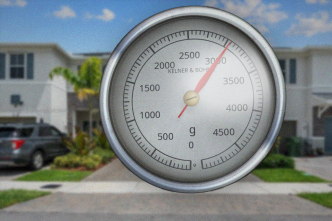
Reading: 3050 (g)
